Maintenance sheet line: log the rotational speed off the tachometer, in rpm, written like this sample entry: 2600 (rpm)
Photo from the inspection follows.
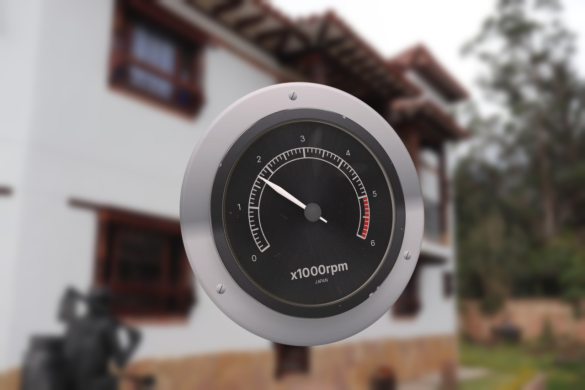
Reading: 1700 (rpm)
